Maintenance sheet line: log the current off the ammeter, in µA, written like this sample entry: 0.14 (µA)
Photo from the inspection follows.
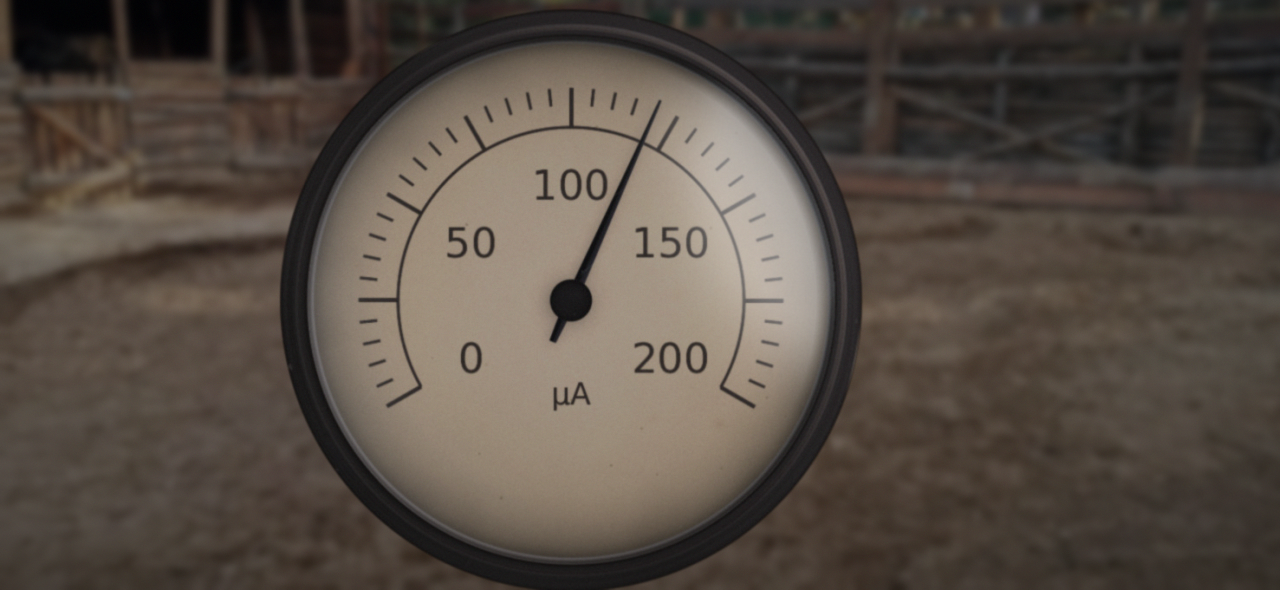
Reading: 120 (µA)
